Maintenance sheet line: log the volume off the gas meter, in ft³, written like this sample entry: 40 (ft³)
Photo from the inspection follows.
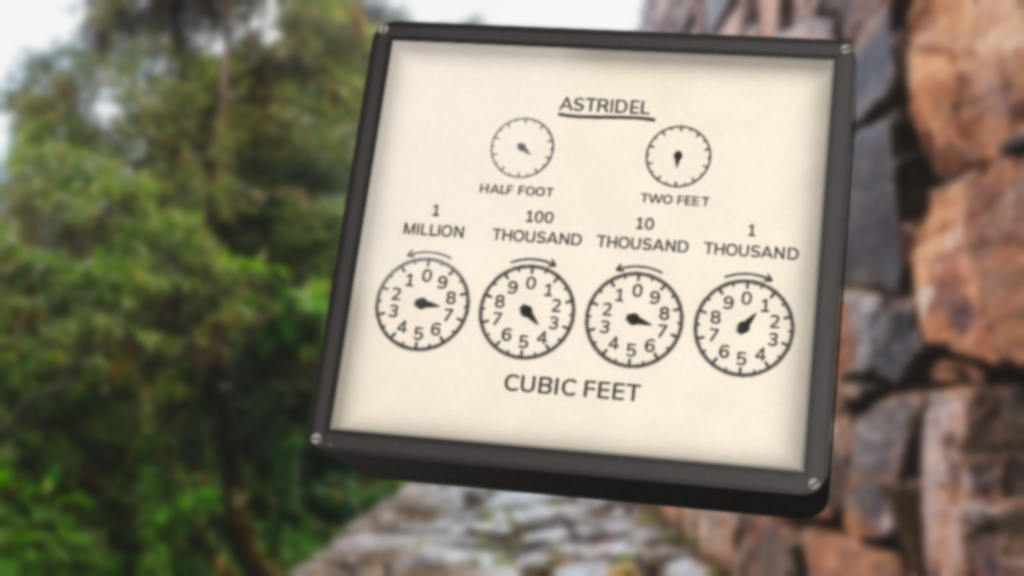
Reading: 737100 (ft³)
